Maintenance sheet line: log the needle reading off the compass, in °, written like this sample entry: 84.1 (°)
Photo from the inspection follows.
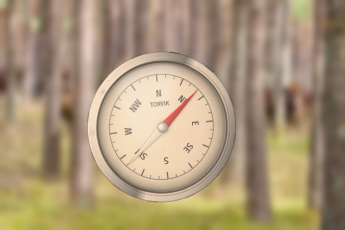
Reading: 50 (°)
